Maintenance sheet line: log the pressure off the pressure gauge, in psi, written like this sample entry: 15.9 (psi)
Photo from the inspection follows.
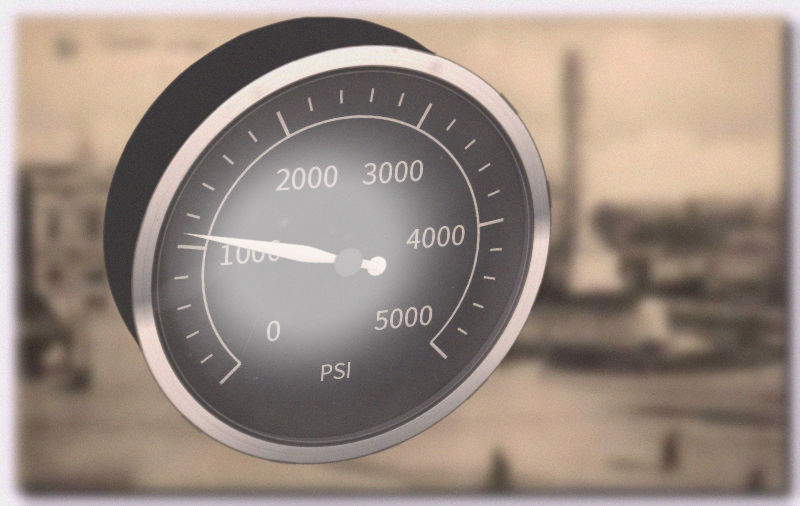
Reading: 1100 (psi)
